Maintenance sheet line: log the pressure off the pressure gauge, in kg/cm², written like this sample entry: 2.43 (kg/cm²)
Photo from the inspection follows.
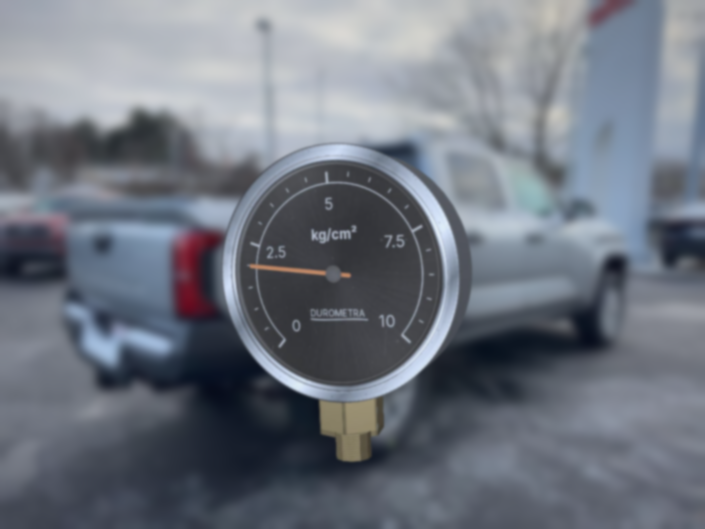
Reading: 2 (kg/cm²)
